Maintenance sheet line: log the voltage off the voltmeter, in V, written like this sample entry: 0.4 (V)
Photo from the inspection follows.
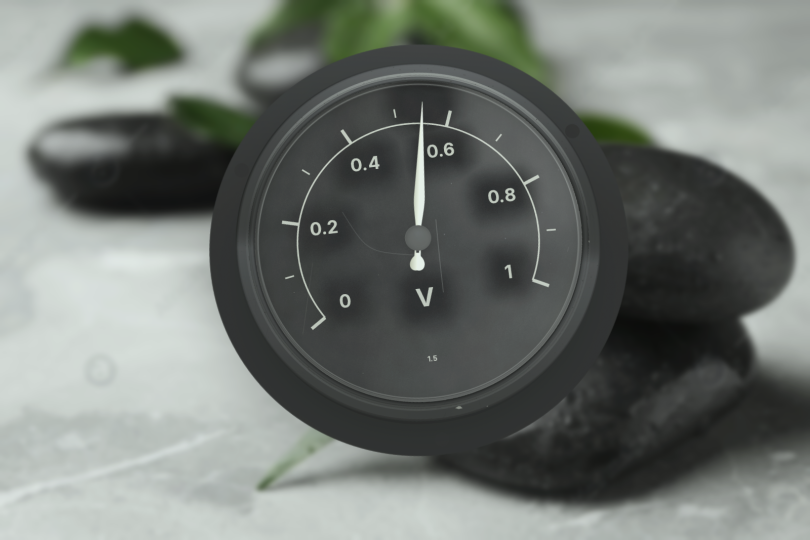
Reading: 0.55 (V)
